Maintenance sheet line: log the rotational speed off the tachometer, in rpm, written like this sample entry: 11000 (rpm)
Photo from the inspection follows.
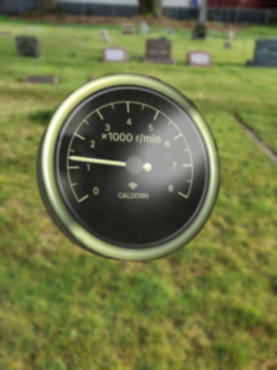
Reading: 1250 (rpm)
